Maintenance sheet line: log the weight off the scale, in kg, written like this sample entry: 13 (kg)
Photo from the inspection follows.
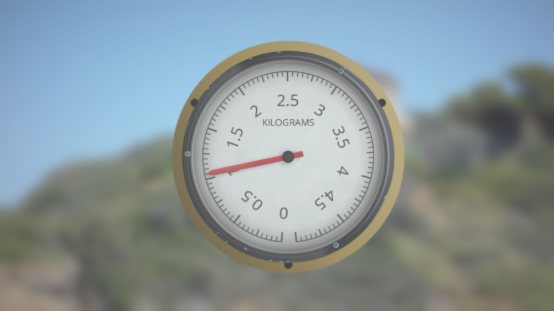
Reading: 1.05 (kg)
